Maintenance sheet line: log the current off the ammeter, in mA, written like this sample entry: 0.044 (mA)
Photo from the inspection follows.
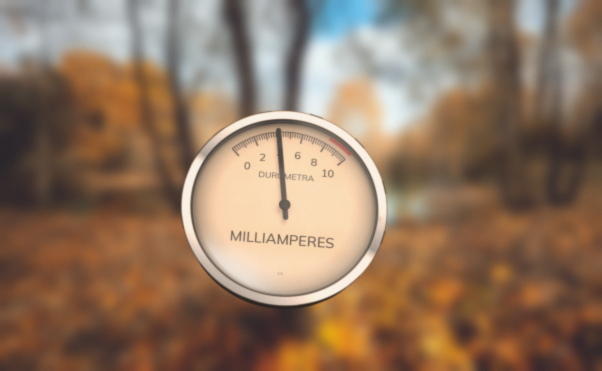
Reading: 4 (mA)
